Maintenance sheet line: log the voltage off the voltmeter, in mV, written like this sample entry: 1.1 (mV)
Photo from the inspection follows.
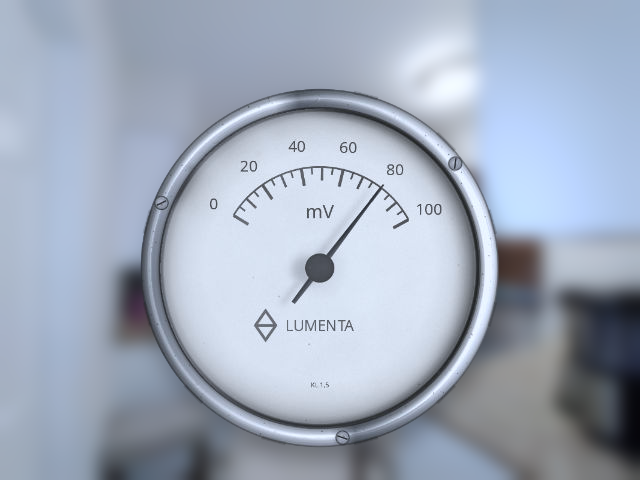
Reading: 80 (mV)
